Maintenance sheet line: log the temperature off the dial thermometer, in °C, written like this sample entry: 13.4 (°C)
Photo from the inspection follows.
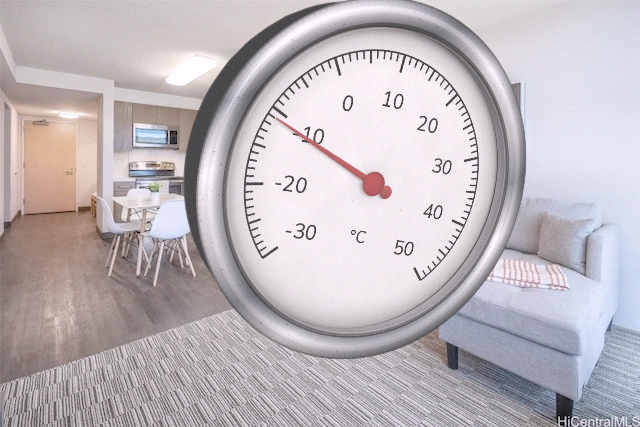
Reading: -11 (°C)
